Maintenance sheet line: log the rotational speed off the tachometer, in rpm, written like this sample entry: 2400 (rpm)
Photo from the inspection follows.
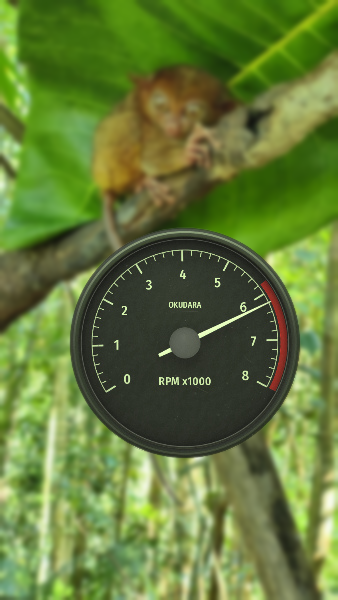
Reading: 6200 (rpm)
